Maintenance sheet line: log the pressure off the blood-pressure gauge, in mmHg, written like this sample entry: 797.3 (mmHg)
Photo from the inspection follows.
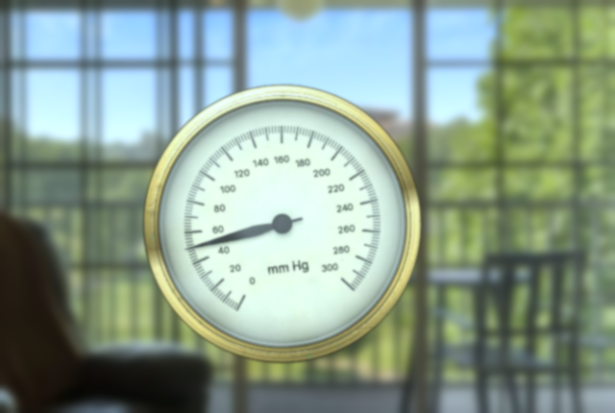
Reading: 50 (mmHg)
